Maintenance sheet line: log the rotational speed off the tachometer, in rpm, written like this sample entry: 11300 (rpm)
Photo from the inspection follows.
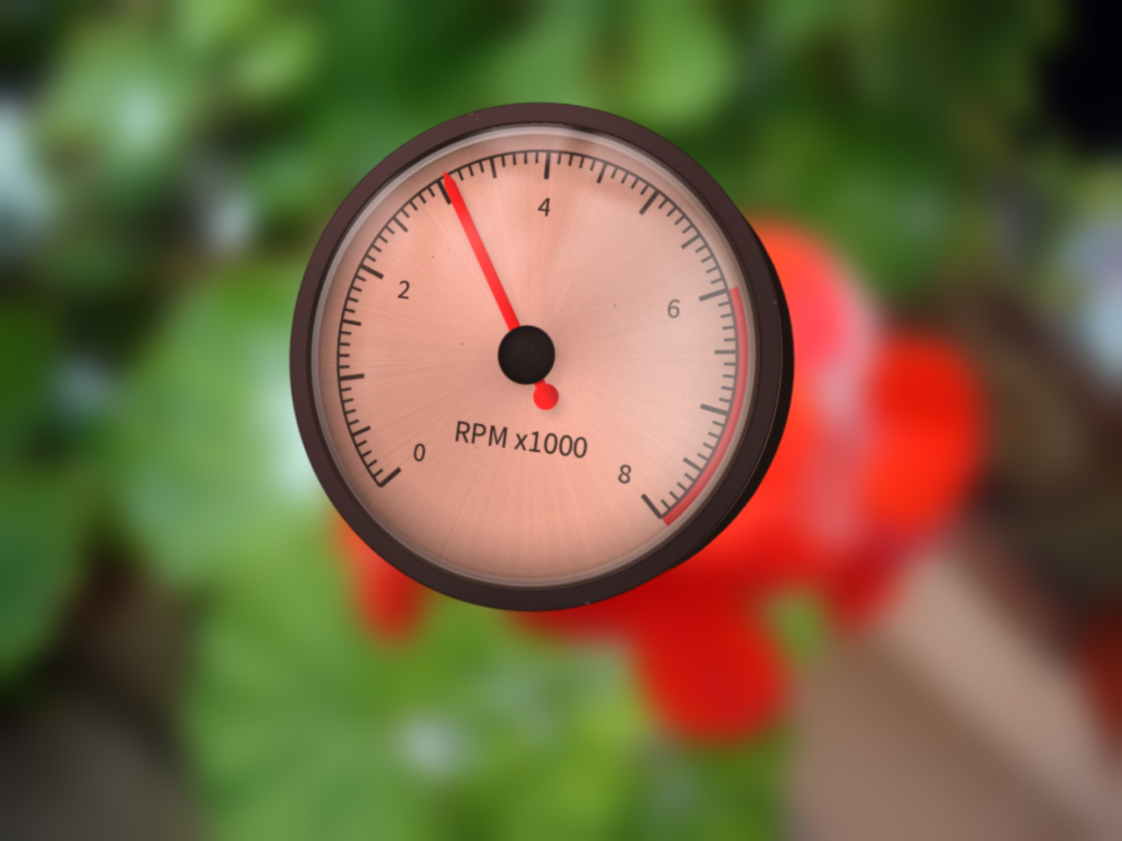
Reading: 3100 (rpm)
